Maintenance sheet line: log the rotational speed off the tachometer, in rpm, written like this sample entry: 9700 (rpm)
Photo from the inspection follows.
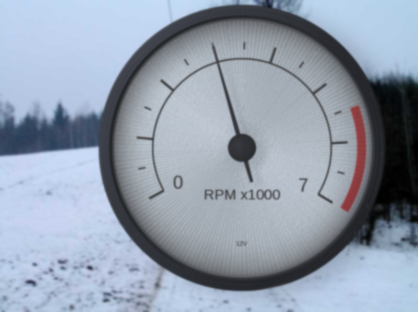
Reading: 3000 (rpm)
